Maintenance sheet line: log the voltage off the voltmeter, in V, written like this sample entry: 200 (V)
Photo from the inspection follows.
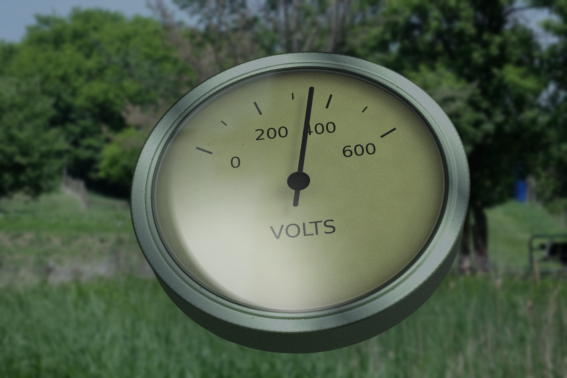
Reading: 350 (V)
